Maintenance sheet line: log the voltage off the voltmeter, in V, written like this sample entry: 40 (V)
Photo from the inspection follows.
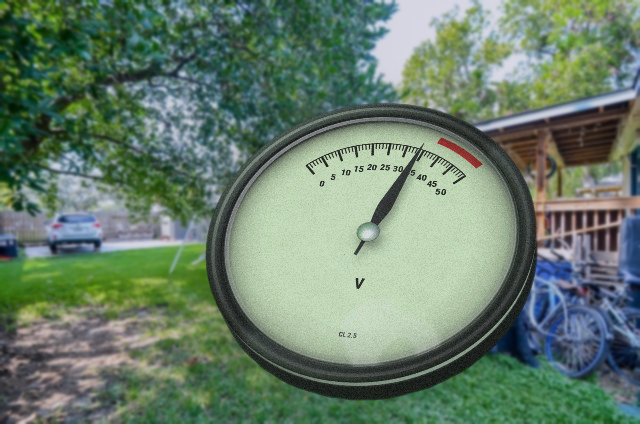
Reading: 35 (V)
